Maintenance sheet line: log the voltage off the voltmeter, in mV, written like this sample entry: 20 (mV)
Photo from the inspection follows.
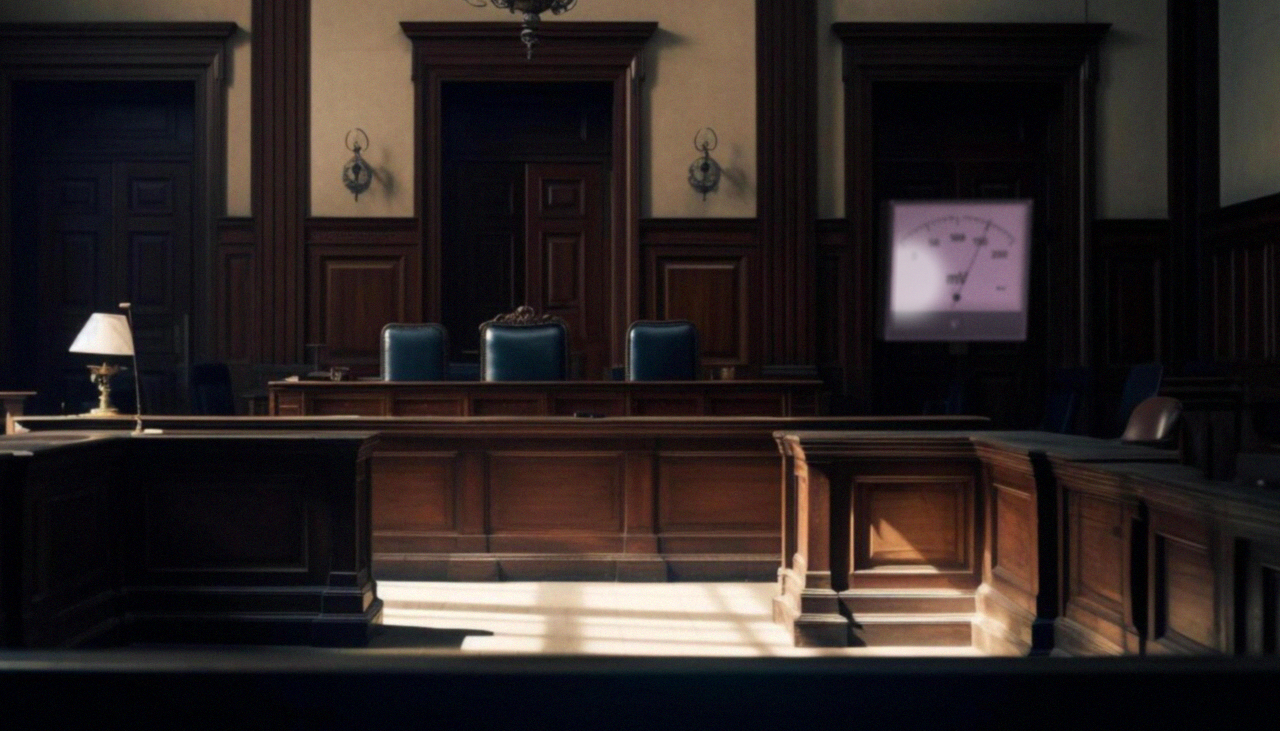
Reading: 150 (mV)
